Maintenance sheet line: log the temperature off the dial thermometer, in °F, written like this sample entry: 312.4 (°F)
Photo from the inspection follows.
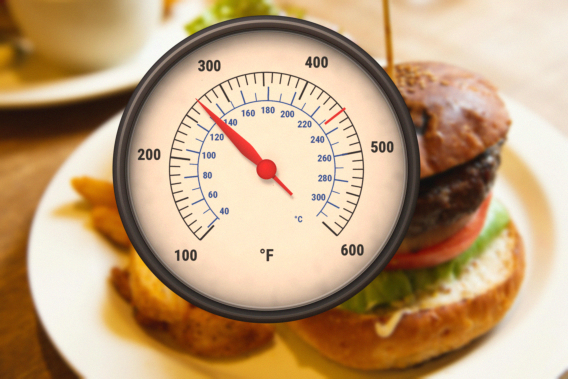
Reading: 270 (°F)
